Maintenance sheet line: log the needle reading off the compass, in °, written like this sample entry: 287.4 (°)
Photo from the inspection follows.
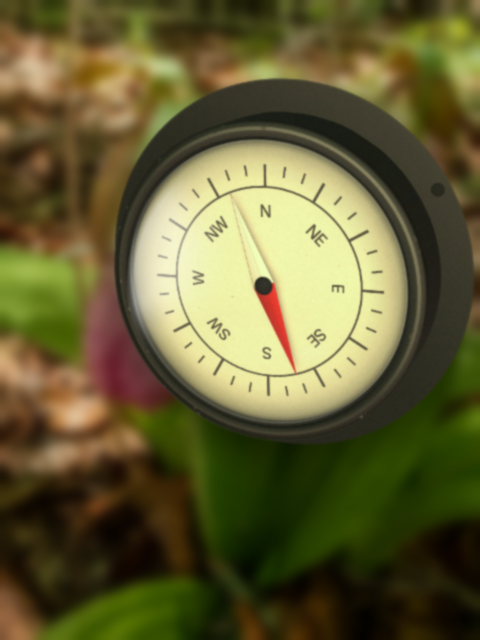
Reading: 160 (°)
